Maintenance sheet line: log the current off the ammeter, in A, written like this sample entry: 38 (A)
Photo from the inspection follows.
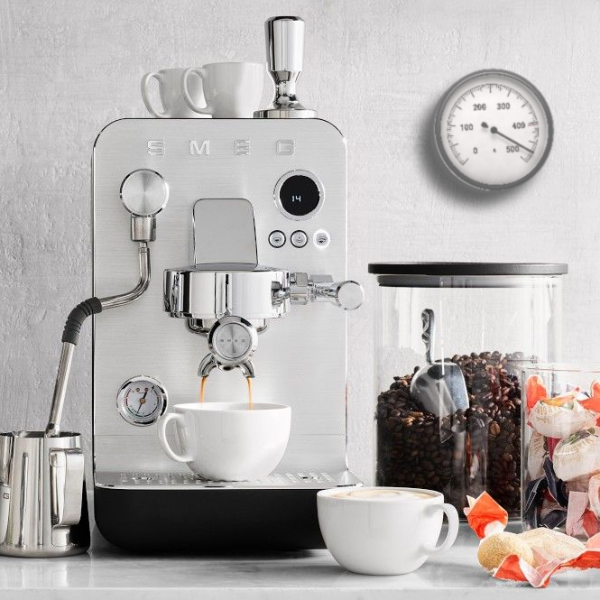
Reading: 475 (A)
